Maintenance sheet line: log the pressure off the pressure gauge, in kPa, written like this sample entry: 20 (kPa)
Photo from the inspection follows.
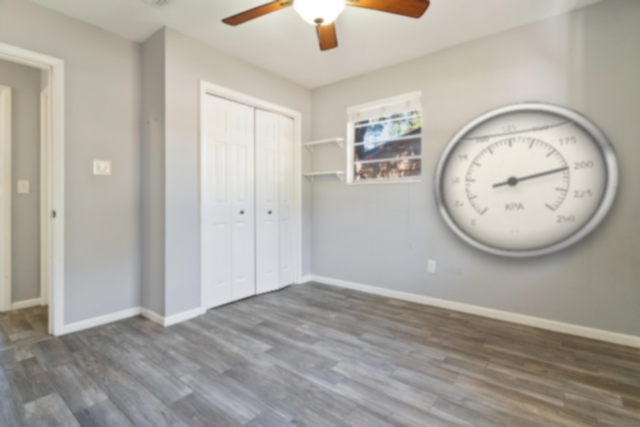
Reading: 200 (kPa)
